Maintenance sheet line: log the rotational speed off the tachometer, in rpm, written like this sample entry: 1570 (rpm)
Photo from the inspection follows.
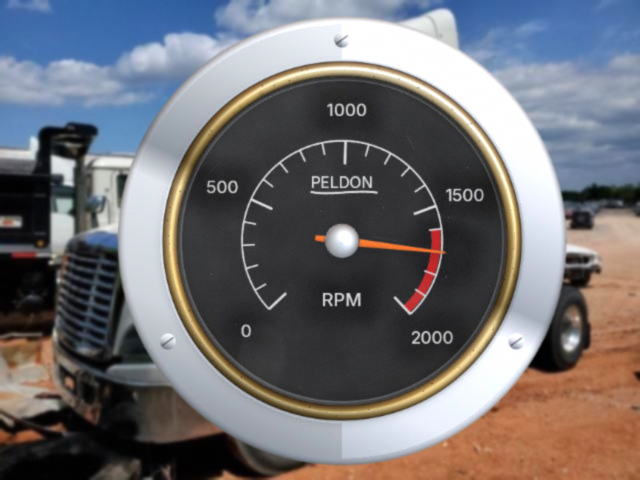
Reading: 1700 (rpm)
